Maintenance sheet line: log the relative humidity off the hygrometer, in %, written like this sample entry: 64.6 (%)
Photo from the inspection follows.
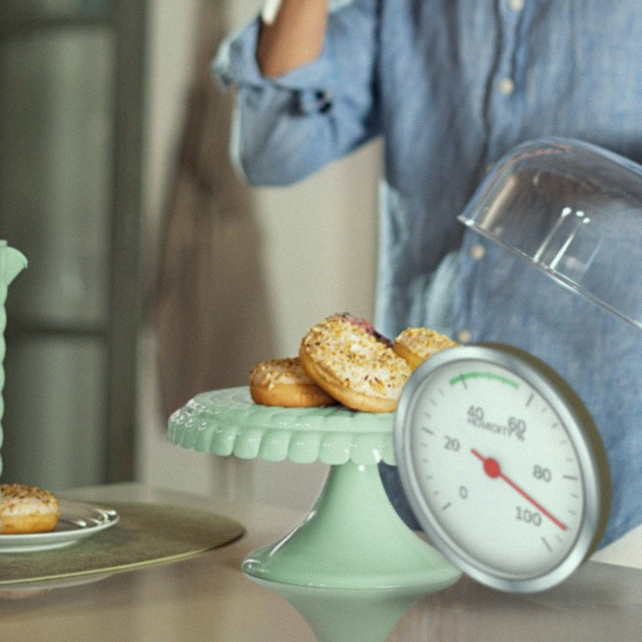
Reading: 92 (%)
